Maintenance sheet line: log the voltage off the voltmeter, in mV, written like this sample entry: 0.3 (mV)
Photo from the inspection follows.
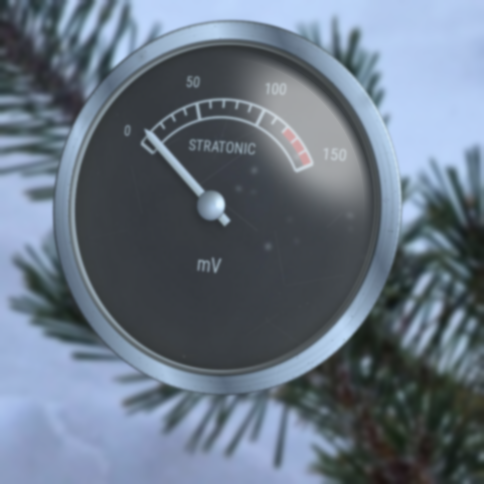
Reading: 10 (mV)
